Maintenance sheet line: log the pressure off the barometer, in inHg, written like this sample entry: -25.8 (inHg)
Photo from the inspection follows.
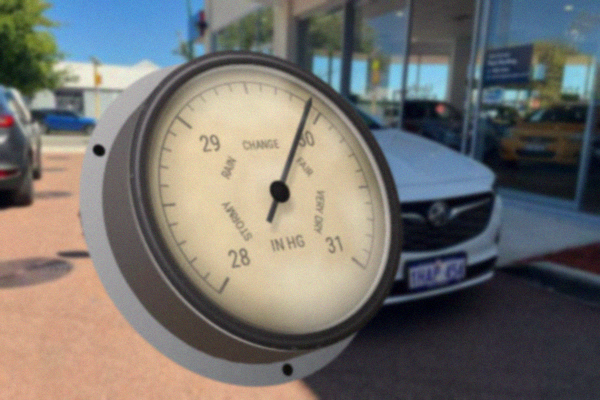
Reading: 29.9 (inHg)
